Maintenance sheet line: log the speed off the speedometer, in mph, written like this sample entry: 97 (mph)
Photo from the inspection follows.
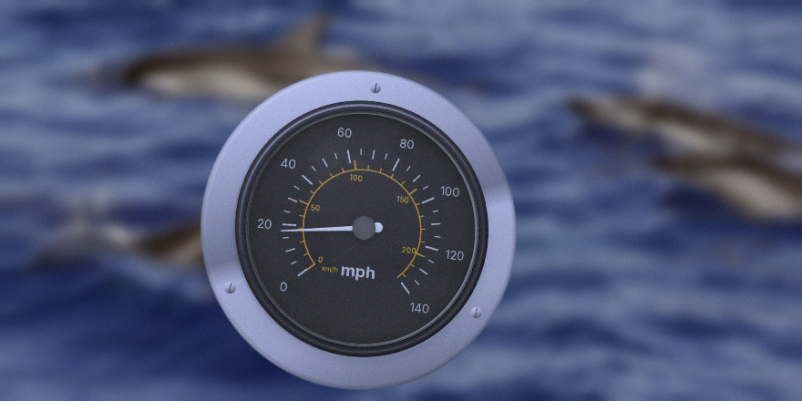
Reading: 17.5 (mph)
